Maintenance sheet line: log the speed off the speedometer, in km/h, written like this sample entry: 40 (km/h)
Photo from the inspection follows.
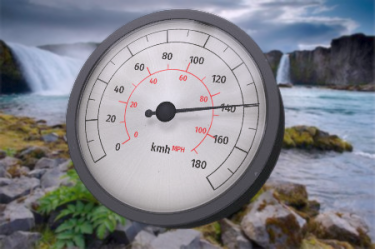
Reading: 140 (km/h)
